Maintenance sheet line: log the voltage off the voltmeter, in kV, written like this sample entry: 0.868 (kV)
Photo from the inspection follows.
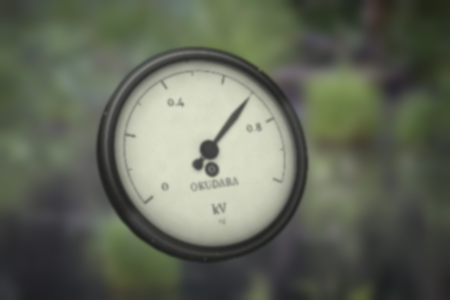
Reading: 0.7 (kV)
